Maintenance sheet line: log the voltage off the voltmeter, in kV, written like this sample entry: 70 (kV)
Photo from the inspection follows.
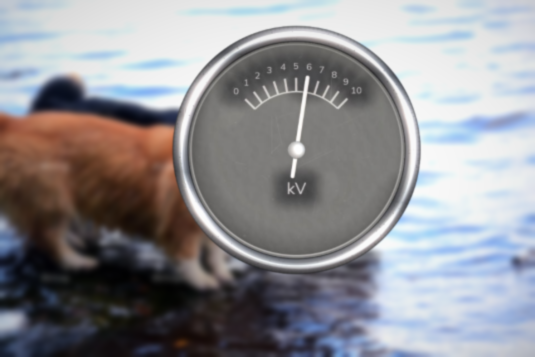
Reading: 6 (kV)
